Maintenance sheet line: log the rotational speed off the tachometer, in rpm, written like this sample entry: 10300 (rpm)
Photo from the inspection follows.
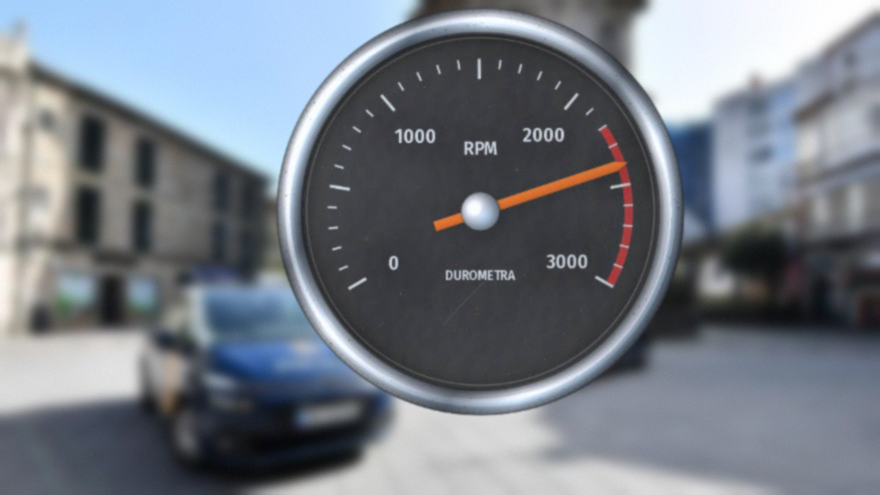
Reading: 2400 (rpm)
